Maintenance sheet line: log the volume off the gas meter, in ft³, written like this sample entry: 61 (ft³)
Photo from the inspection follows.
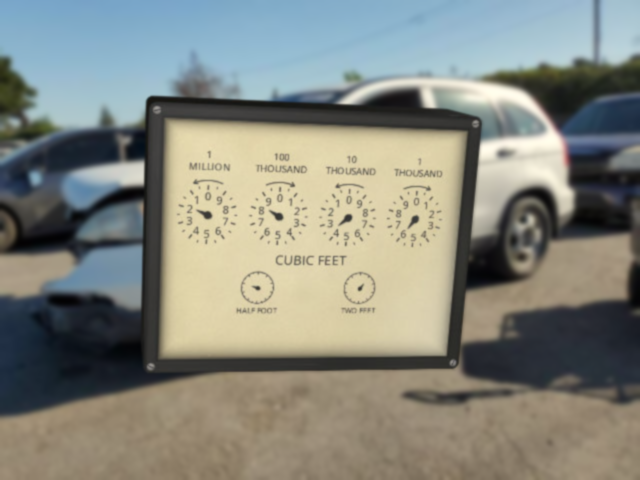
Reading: 183600 (ft³)
